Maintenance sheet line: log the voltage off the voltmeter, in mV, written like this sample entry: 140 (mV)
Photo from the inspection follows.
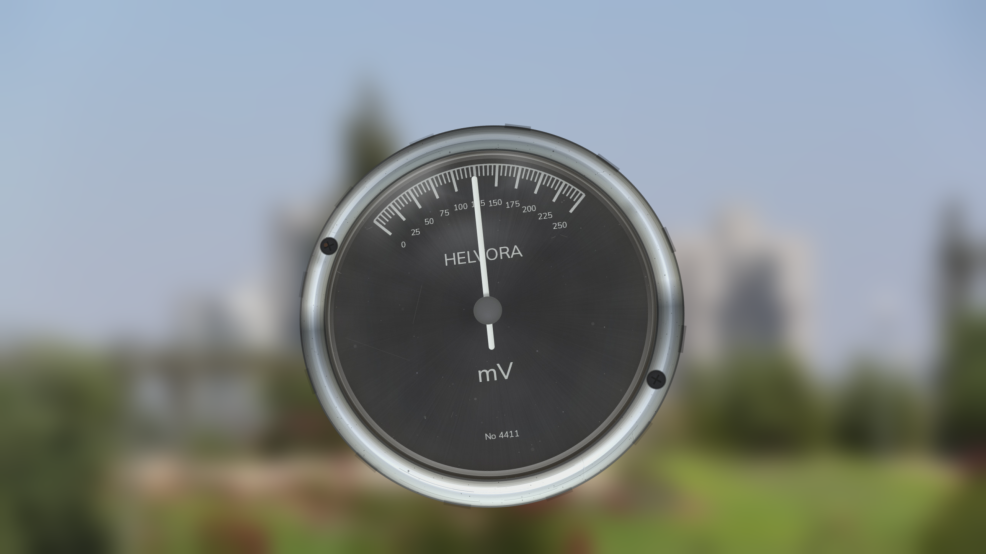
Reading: 125 (mV)
